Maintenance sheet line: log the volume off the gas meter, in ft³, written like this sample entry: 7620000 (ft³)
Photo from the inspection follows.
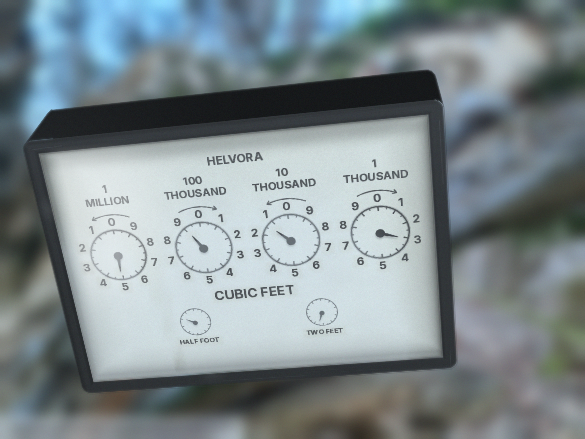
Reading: 491300 (ft³)
